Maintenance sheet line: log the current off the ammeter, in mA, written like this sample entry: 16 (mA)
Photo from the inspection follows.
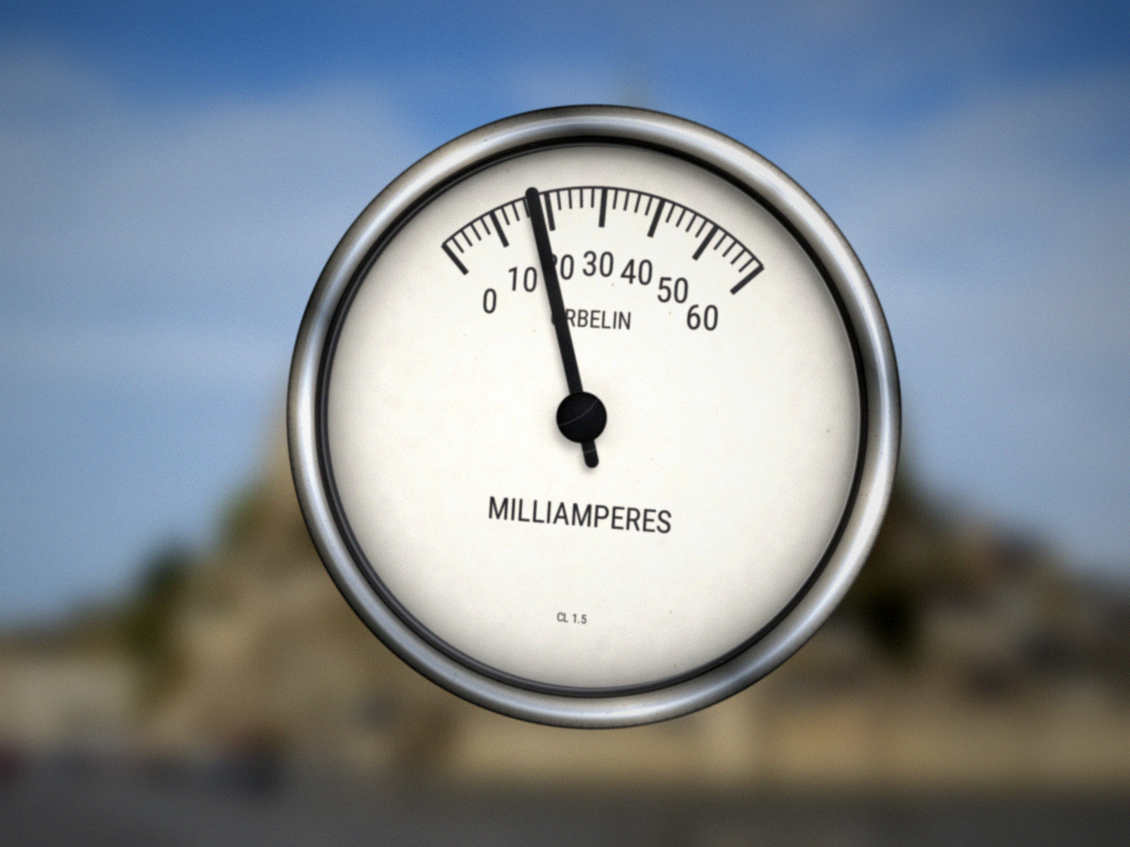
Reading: 18 (mA)
